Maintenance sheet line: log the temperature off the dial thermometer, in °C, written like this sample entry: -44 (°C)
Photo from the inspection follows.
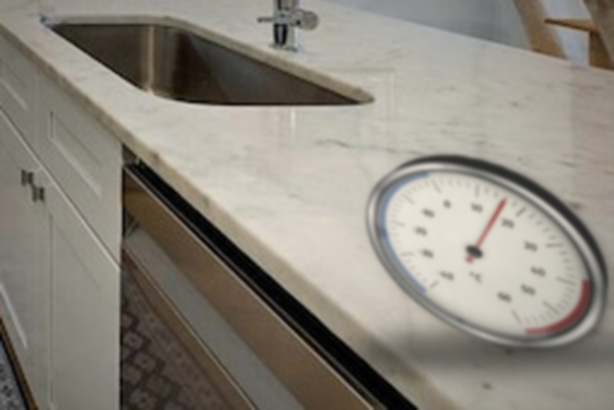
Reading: 16 (°C)
